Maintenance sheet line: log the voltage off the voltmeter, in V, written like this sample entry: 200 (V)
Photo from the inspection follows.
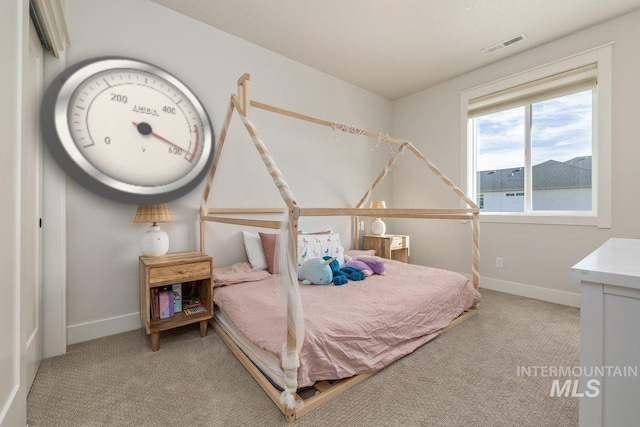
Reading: 580 (V)
